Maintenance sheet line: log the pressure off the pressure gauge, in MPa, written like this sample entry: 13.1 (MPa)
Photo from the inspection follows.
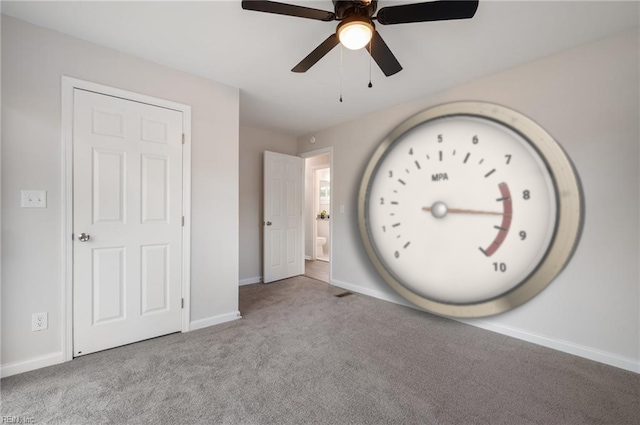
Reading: 8.5 (MPa)
